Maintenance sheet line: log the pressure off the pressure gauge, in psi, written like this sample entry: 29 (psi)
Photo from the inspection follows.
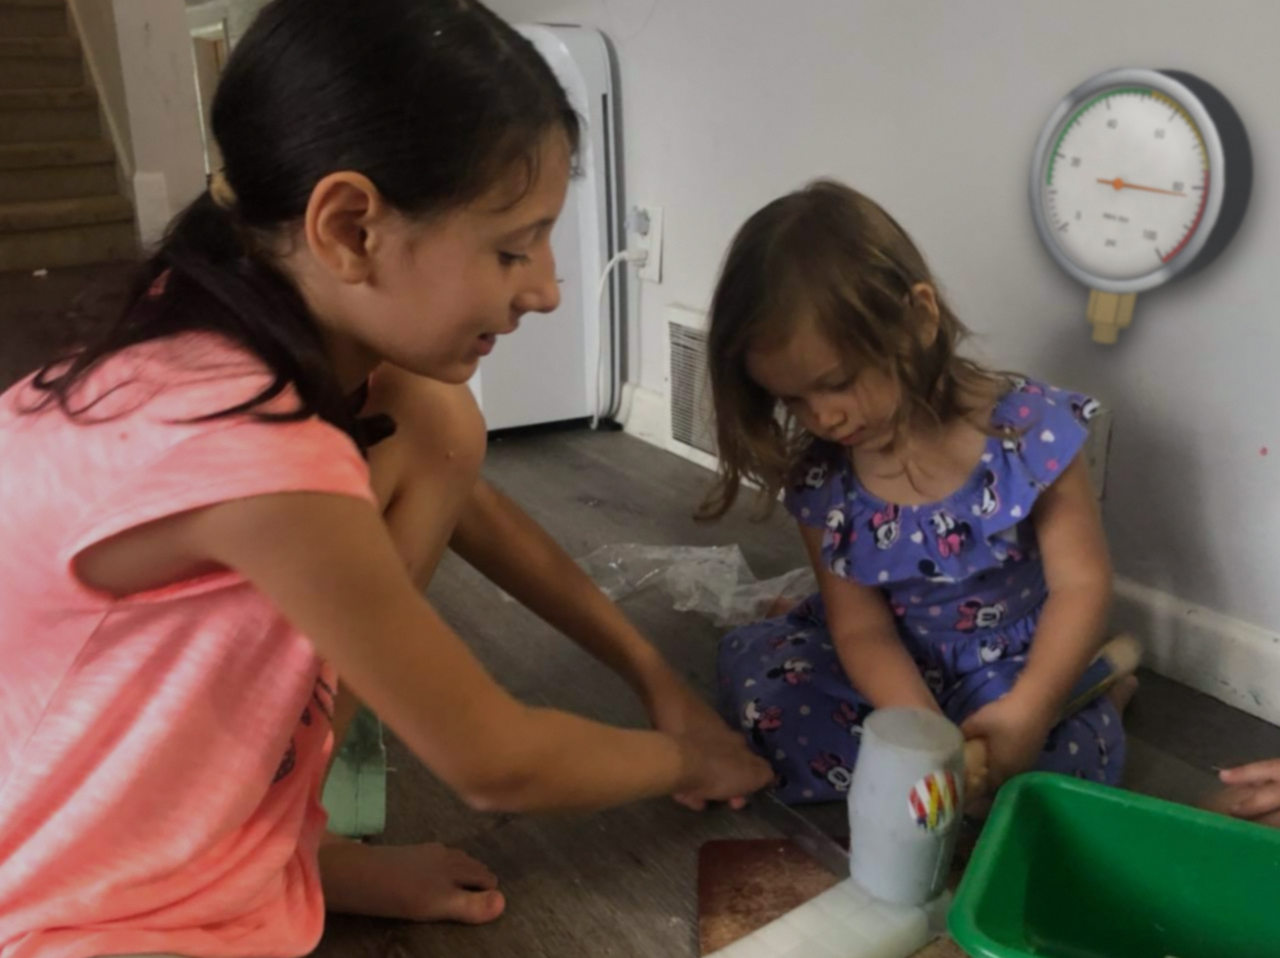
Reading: 82 (psi)
